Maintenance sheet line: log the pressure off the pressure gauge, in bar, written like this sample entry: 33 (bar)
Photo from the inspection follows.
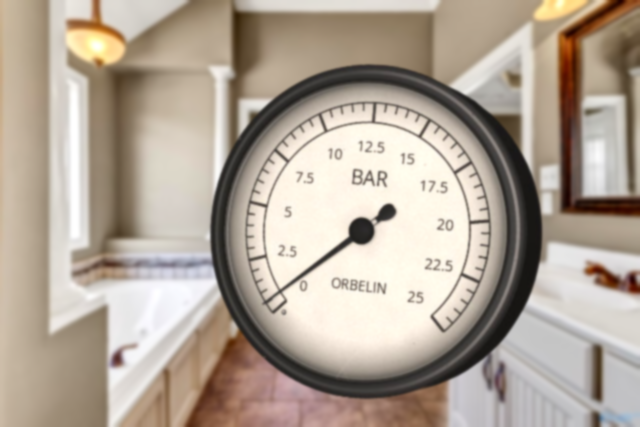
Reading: 0.5 (bar)
